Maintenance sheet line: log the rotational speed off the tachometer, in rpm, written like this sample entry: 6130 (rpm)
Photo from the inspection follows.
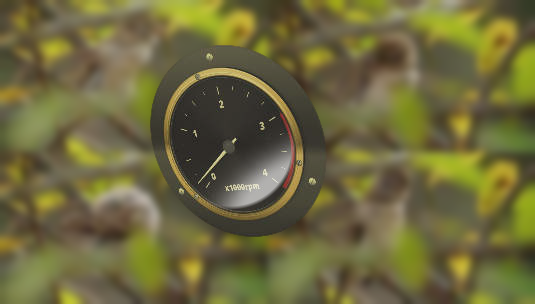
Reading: 125 (rpm)
